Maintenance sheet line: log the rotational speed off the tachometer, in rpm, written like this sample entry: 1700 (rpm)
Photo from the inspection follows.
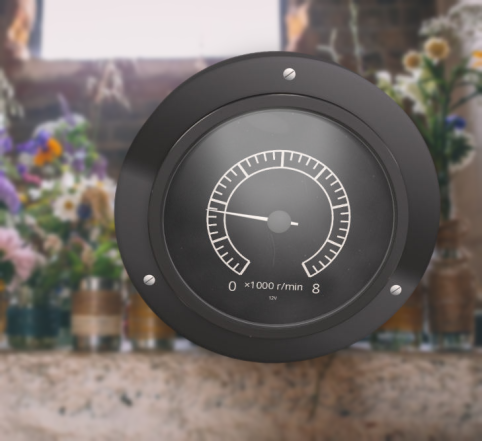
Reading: 1800 (rpm)
